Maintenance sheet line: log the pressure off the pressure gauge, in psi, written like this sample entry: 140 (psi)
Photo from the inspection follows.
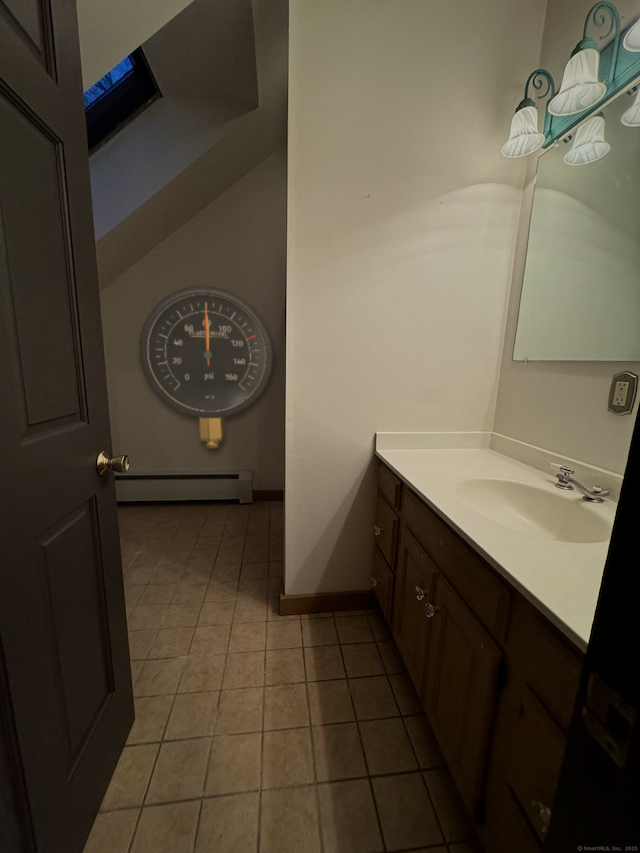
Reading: 80 (psi)
